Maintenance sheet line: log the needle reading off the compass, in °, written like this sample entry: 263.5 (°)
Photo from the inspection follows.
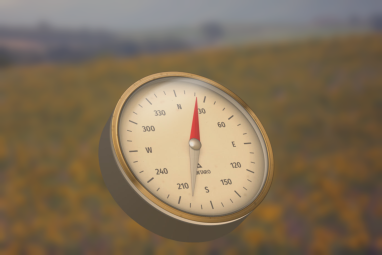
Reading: 20 (°)
